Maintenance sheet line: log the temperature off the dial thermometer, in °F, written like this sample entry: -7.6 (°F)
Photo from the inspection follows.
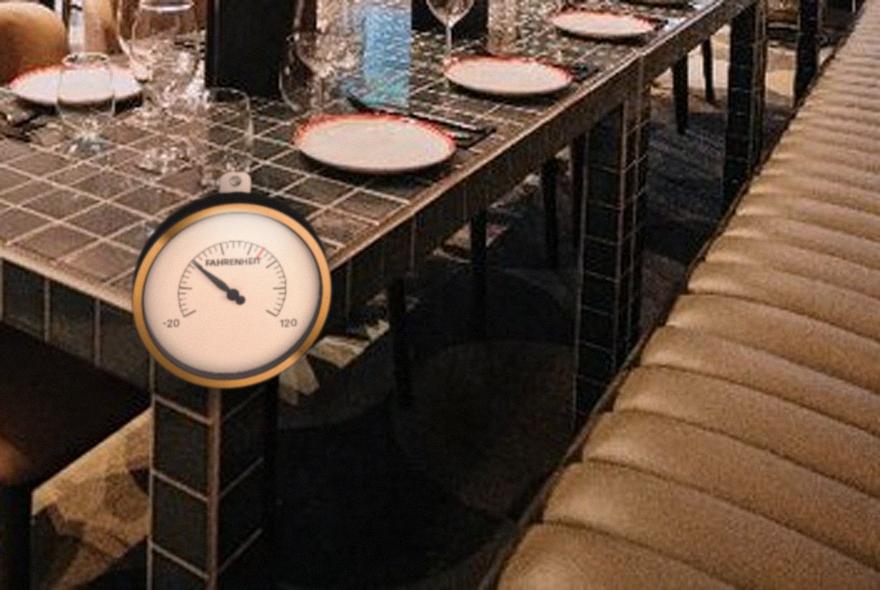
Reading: 20 (°F)
